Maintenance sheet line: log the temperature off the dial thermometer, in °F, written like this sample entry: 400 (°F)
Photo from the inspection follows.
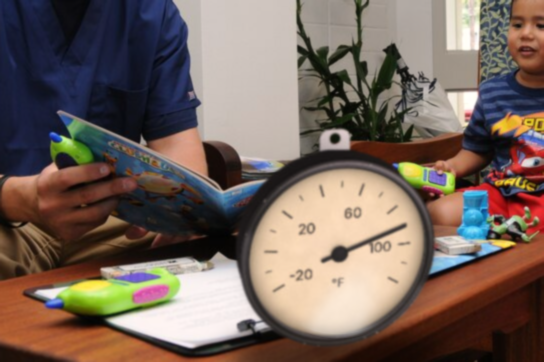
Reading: 90 (°F)
